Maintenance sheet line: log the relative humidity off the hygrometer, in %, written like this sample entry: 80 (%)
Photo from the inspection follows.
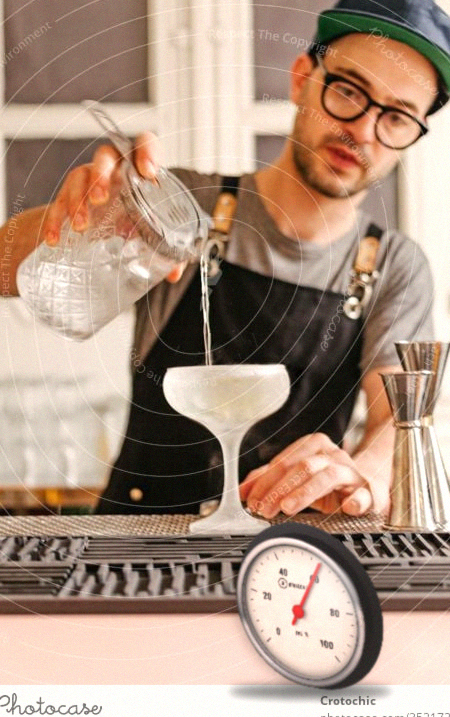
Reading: 60 (%)
